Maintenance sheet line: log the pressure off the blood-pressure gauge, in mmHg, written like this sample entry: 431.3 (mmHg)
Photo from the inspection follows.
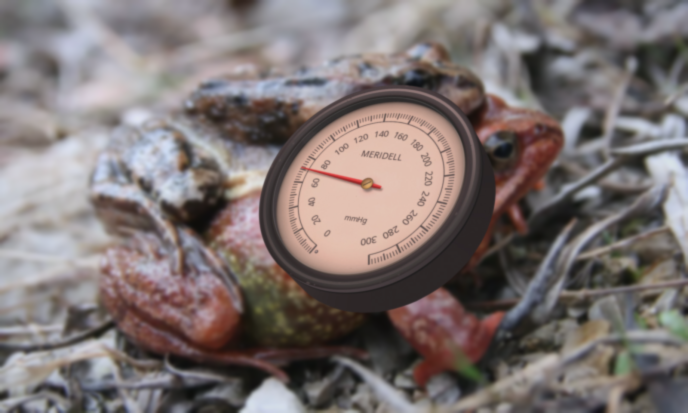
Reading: 70 (mmHg)
